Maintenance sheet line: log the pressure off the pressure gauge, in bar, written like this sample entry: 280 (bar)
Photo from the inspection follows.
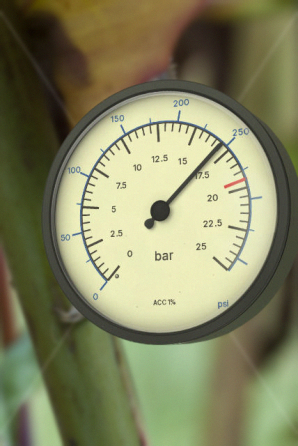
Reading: 17 (bar)
